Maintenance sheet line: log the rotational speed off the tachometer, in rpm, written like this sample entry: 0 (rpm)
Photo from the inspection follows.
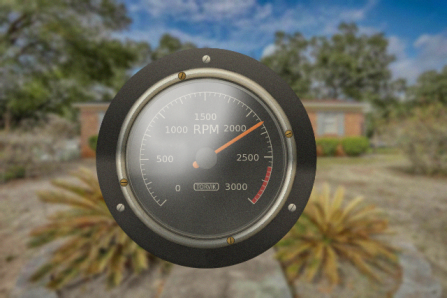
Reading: 2150 (rpm)
